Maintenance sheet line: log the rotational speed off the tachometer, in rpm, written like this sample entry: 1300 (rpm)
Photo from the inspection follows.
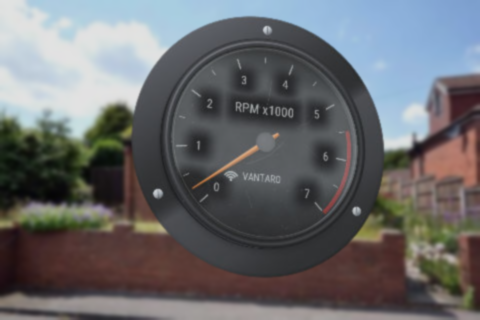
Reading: 250 (rpm)
